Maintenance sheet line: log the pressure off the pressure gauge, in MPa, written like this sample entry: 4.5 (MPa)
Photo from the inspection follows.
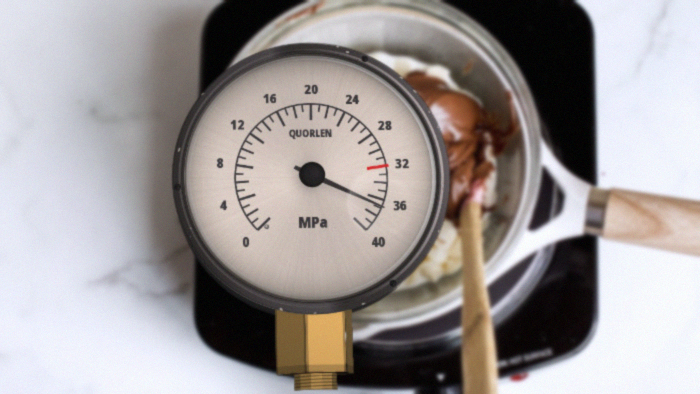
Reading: 37 (MPa)
